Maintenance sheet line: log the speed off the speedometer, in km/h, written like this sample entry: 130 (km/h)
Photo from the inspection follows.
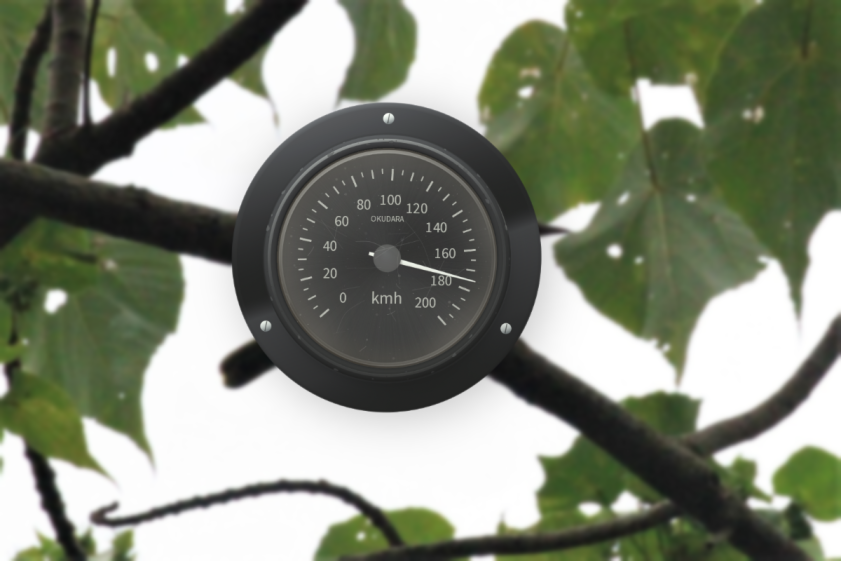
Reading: 175 (km/h)
